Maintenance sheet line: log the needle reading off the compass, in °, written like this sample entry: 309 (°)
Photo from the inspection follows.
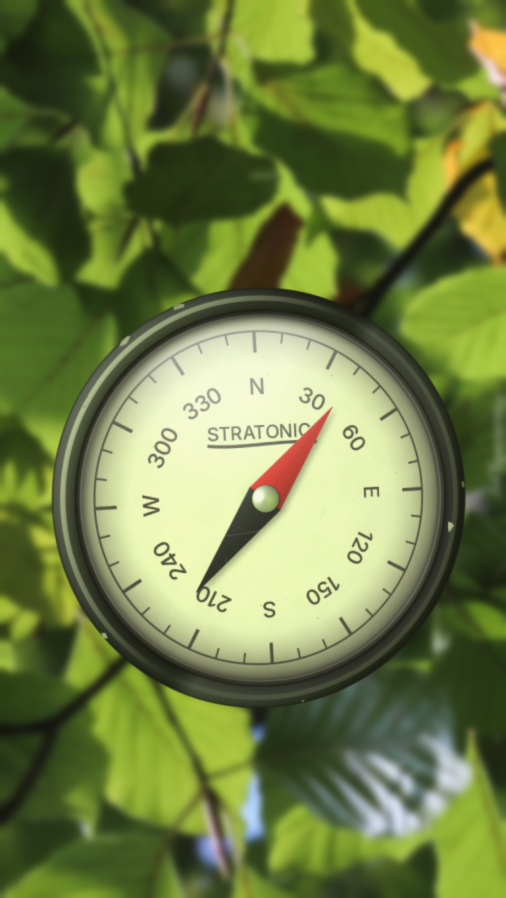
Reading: 40 (°)
